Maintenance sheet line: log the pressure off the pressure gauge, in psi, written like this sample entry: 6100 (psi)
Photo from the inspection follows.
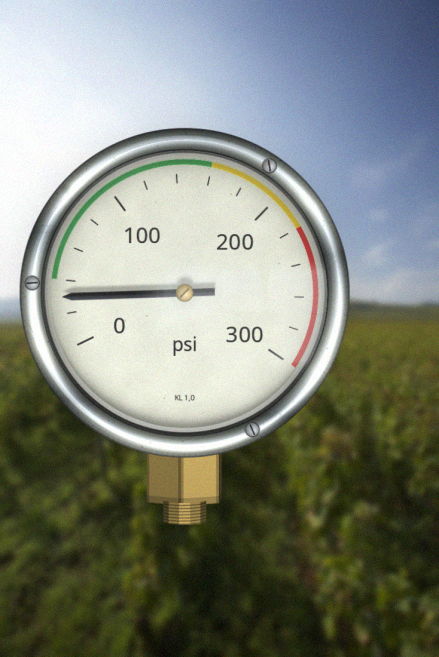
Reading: 30 (psi)
